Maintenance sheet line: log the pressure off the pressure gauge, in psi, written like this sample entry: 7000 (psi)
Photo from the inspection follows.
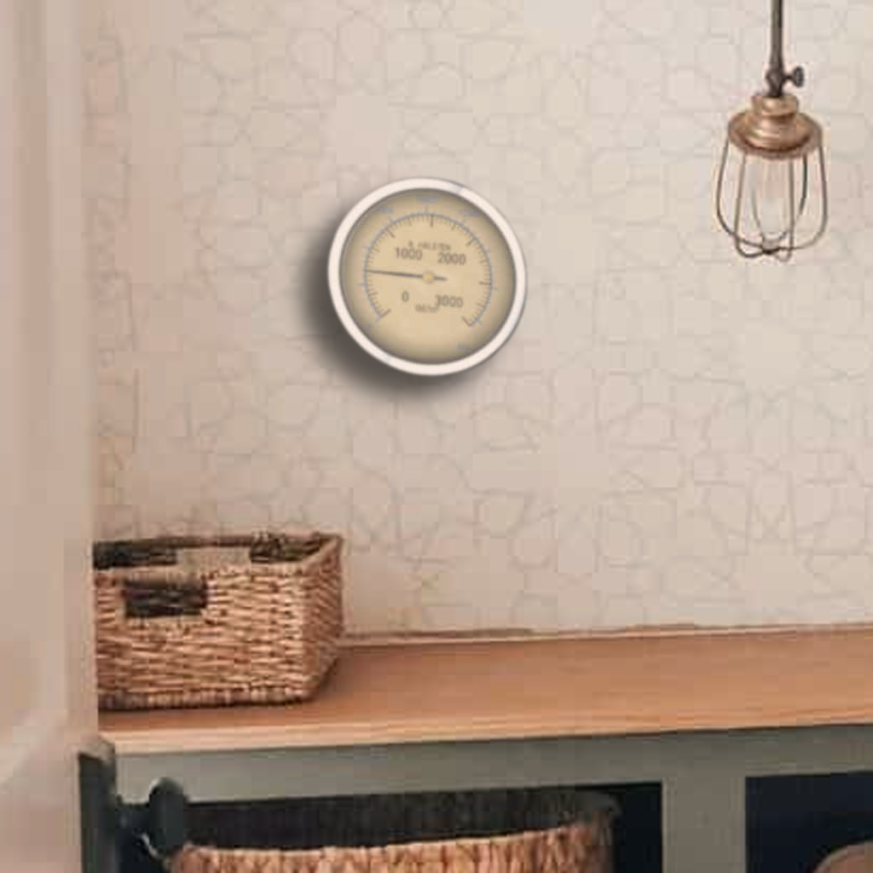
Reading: 500 (psi)
